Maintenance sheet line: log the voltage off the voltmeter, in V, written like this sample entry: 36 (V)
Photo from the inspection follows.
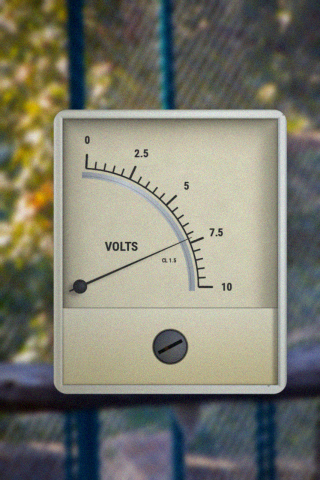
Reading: 7.25 (V)
